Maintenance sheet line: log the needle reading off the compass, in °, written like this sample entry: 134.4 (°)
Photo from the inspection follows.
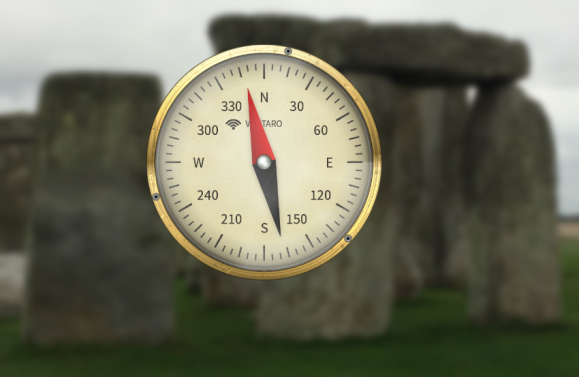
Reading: 347.5 (°)
